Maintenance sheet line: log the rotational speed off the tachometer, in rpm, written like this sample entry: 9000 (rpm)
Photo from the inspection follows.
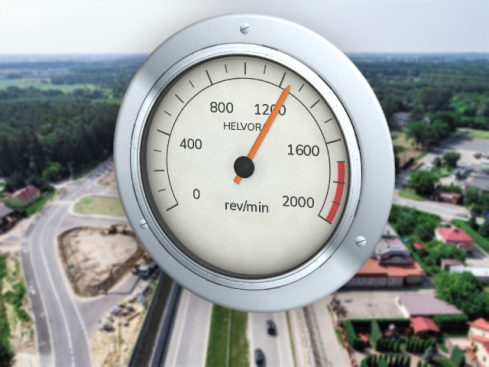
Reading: 1250 (rpm)
